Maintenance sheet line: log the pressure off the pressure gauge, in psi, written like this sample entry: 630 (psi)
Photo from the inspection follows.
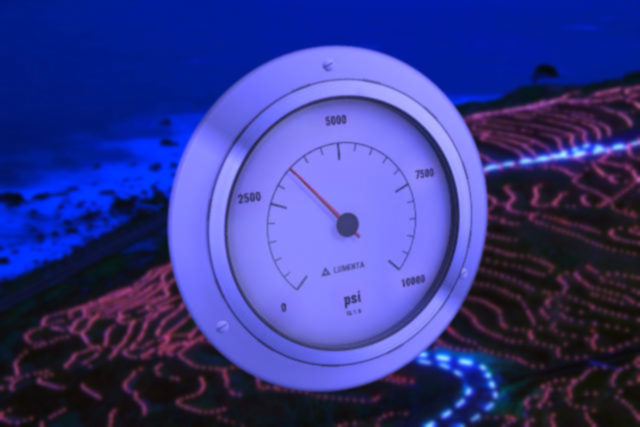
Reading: 3500 (psi)
